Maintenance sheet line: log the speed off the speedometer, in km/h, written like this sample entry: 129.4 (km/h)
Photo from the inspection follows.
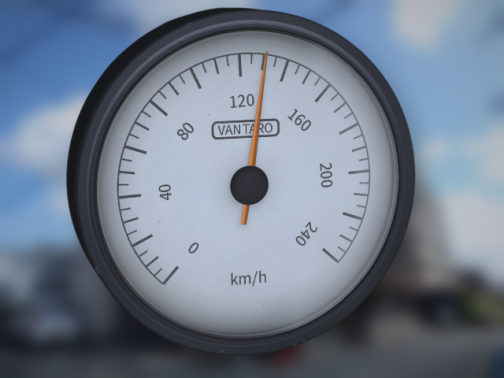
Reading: 130 (km/h)
